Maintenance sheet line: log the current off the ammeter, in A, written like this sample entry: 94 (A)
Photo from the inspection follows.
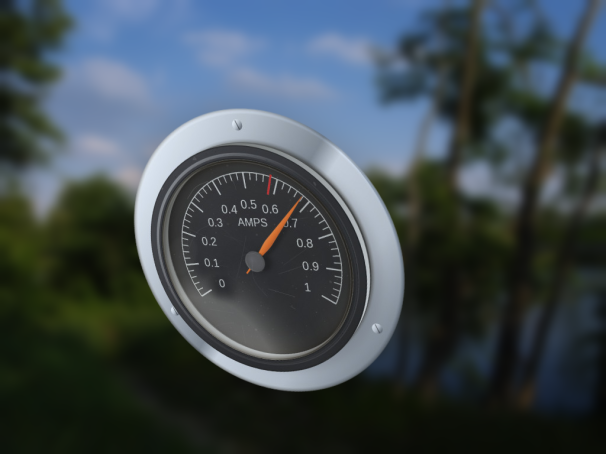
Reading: 0.68 (A)
